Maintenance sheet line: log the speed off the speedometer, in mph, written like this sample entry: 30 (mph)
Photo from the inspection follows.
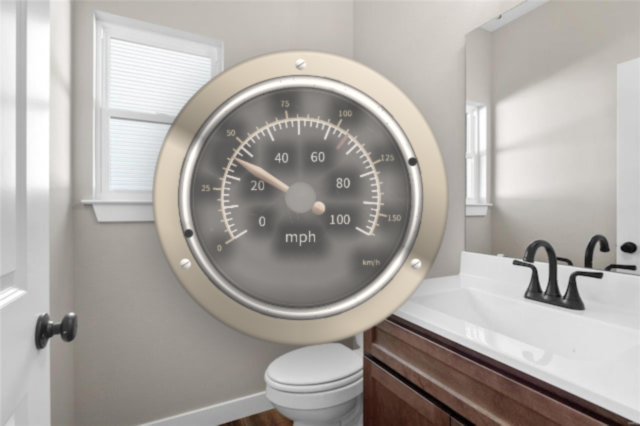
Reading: 26 (mph)
